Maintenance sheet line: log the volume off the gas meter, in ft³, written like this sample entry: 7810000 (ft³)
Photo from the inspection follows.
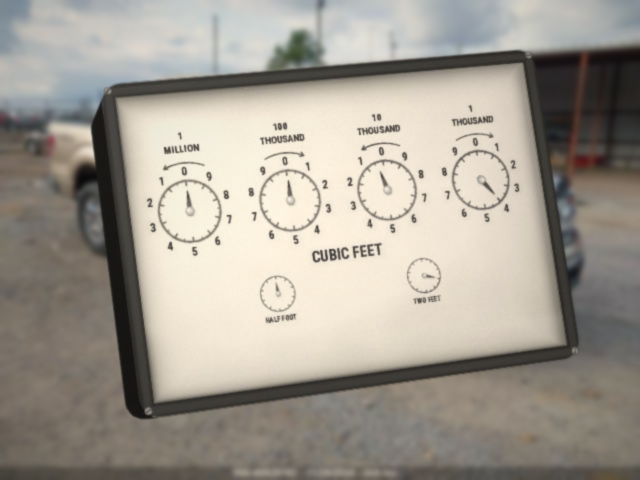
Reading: 400 (ft³)
